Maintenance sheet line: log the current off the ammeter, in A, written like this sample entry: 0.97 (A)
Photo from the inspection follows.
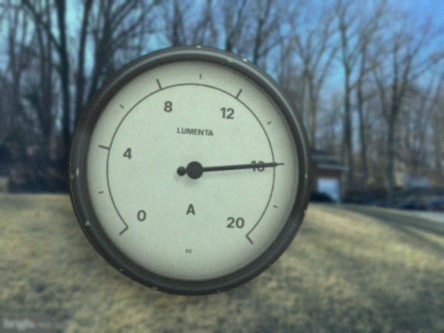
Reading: 16 (A)
